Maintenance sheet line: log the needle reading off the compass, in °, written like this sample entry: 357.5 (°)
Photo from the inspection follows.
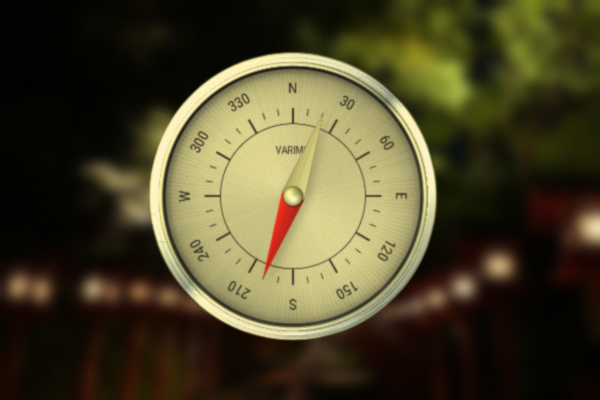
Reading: 200 (°)
